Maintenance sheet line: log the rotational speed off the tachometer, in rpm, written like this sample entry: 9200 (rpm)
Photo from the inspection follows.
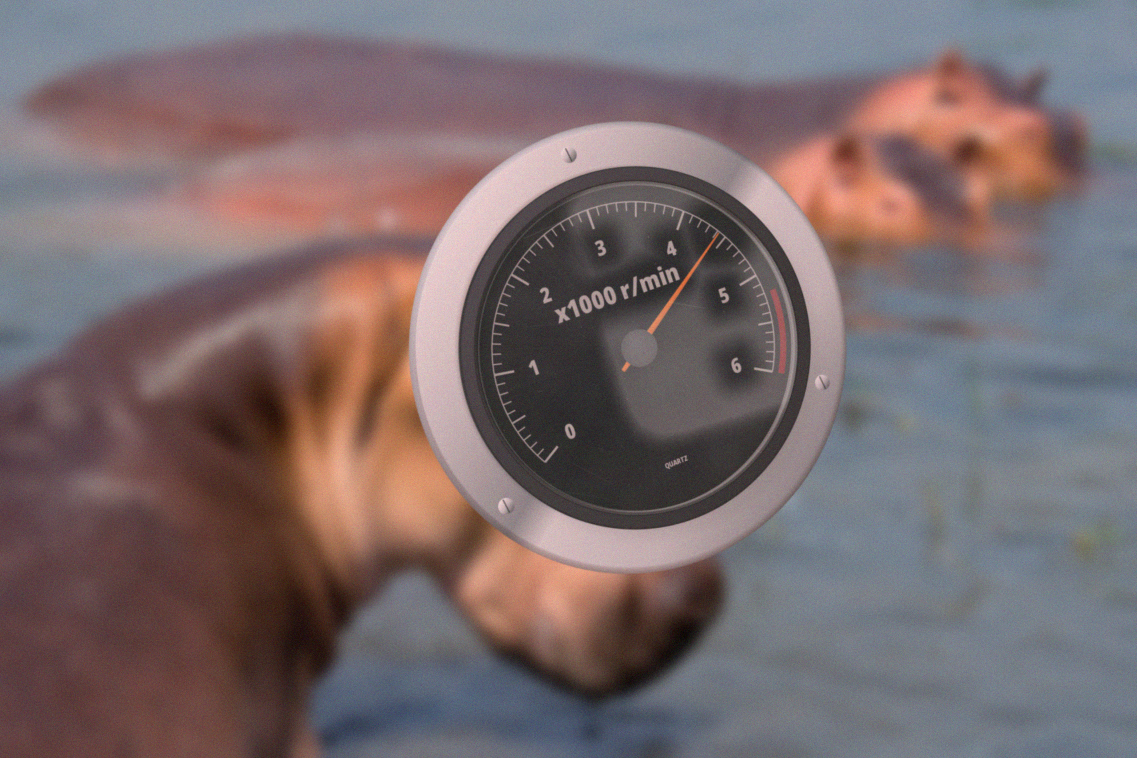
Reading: 4400 (rpm)
